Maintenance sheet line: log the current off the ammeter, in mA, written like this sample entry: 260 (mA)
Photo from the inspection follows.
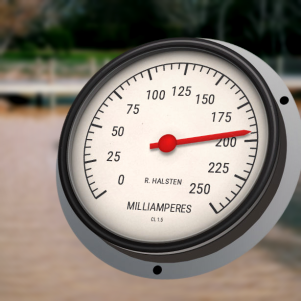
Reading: 195 (mA)
